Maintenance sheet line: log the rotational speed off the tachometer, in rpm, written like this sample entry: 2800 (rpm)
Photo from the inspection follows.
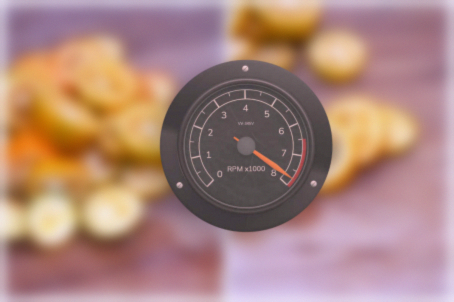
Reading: 7750 (rpm)
